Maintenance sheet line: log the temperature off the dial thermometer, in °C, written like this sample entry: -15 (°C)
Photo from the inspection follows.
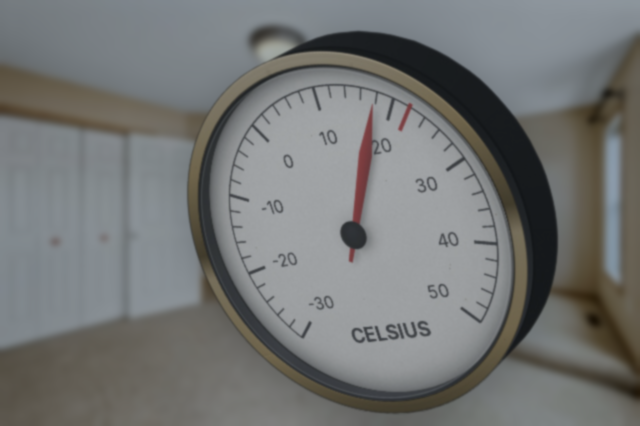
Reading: 18 (°C)
